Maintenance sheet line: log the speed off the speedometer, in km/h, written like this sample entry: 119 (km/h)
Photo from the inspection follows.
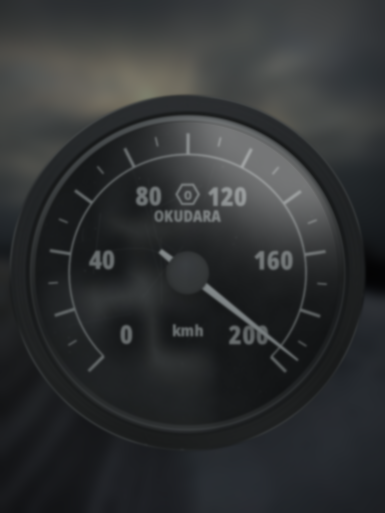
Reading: 195 (km/h)
